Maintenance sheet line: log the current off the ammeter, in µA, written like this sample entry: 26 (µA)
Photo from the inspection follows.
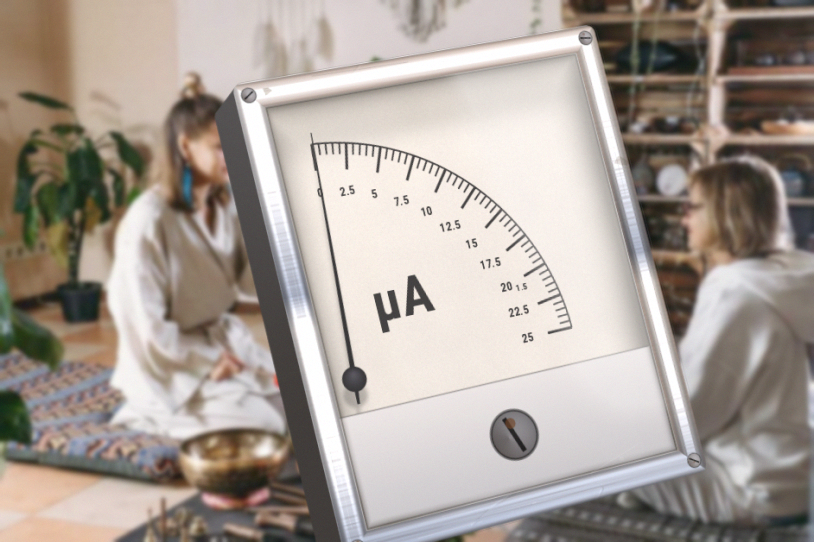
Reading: 0 (µA)
